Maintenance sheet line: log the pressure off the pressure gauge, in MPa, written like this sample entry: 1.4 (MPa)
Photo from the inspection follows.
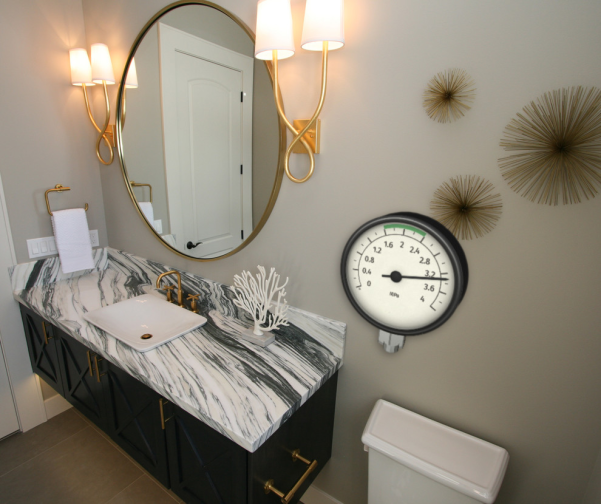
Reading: 3.3 (MPa)
